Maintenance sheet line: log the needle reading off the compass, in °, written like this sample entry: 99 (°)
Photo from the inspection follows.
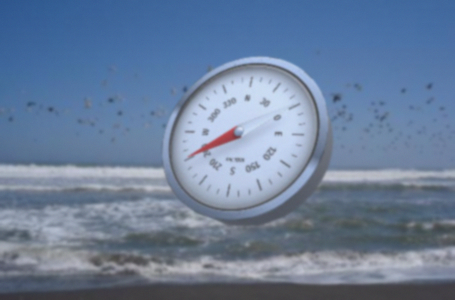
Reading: 240 (°)
